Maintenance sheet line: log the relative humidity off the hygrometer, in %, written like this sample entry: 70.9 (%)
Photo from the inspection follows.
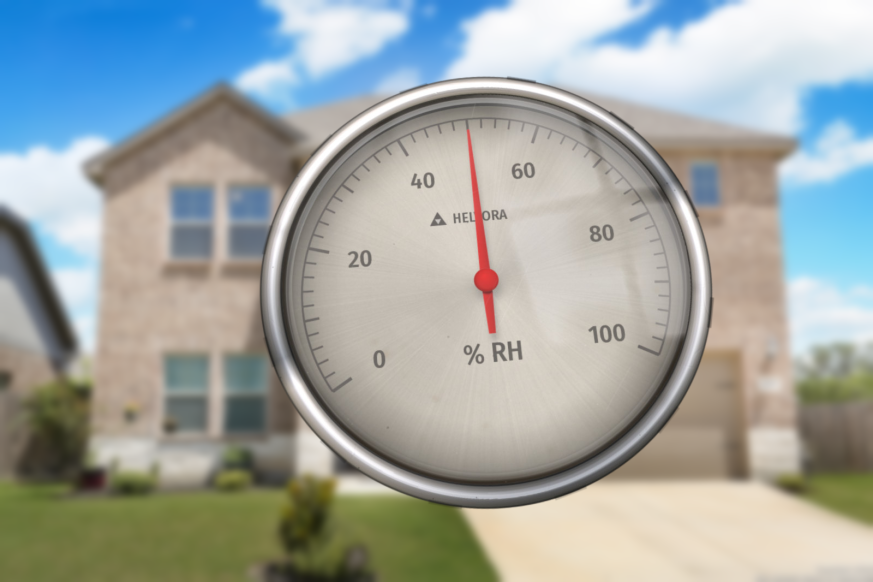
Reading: 50 (%)
